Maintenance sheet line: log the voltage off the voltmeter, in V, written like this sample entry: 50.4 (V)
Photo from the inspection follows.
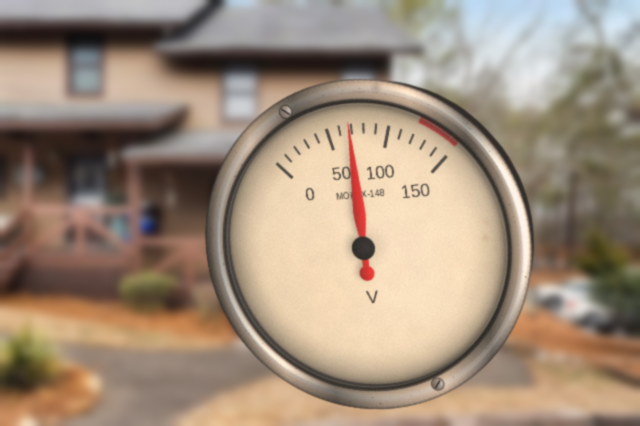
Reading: 70 (V)
